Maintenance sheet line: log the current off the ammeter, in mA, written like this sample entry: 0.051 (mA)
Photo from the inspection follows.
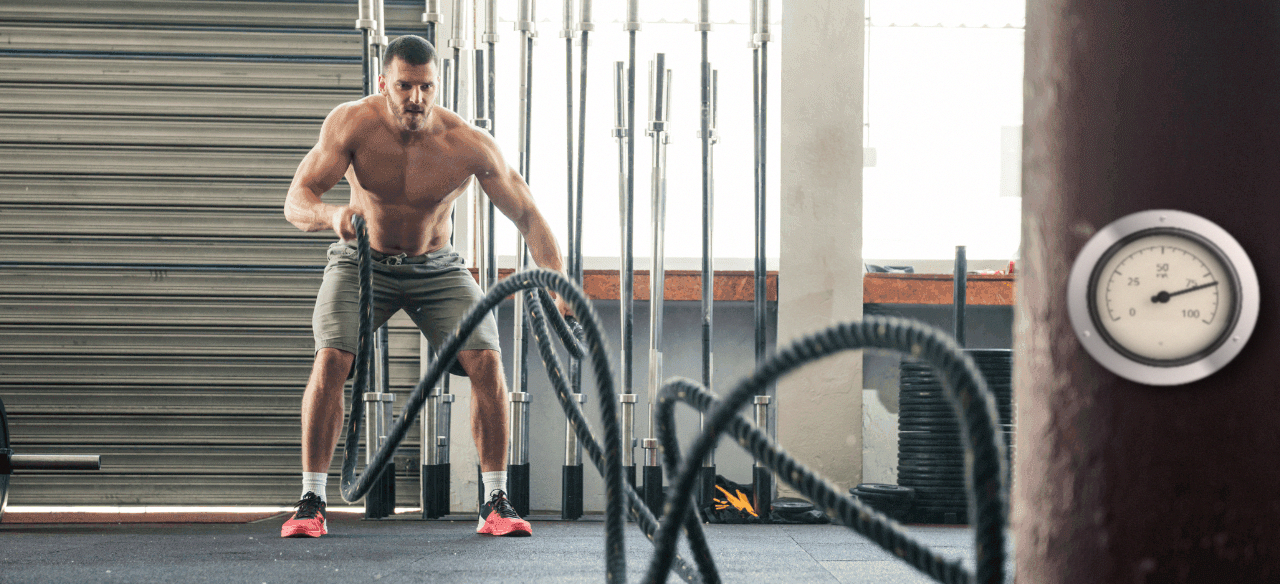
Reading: 80 (mA)
